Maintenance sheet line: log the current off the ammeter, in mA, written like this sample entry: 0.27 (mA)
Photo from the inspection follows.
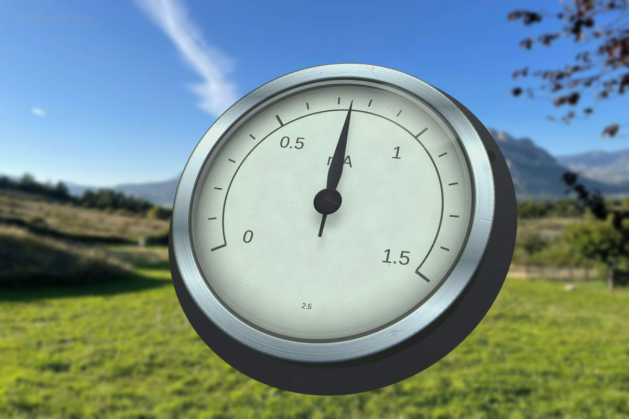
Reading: 0.75 (mA)
